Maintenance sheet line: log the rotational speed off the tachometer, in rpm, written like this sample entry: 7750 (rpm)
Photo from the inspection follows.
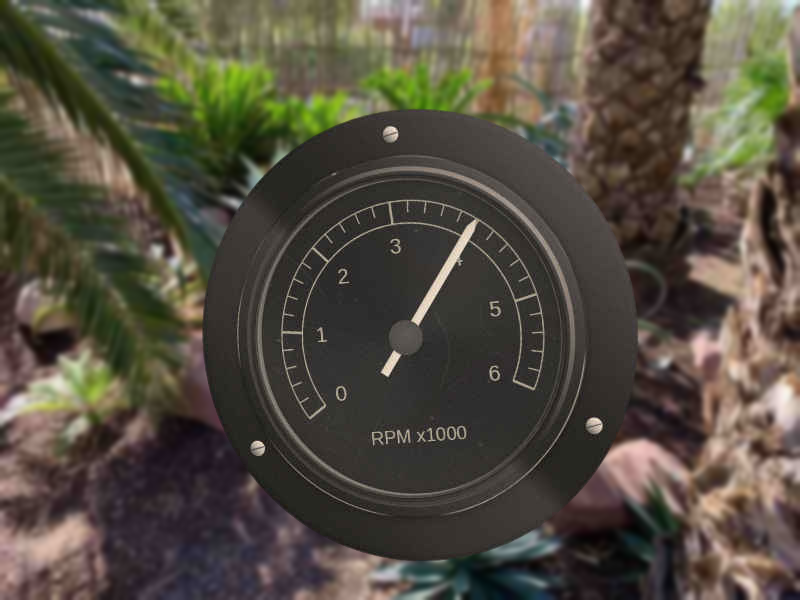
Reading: 4000 (rpm)
